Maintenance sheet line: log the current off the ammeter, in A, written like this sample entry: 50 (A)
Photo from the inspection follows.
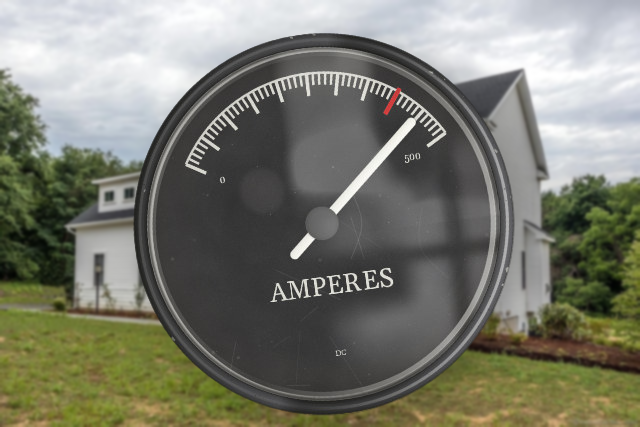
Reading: 450 (A)
